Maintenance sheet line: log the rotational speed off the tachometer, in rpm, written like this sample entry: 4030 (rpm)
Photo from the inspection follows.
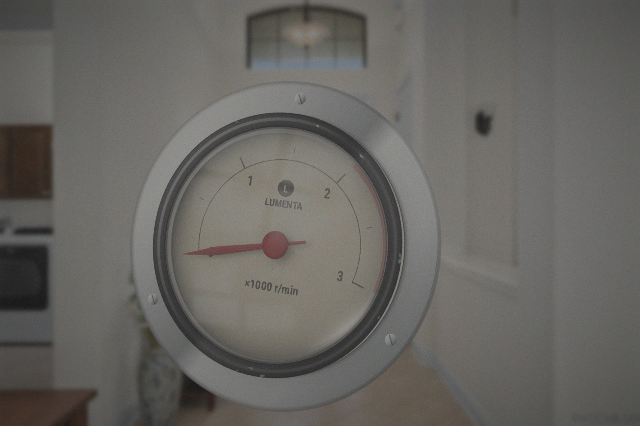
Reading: 0 (rpm)
